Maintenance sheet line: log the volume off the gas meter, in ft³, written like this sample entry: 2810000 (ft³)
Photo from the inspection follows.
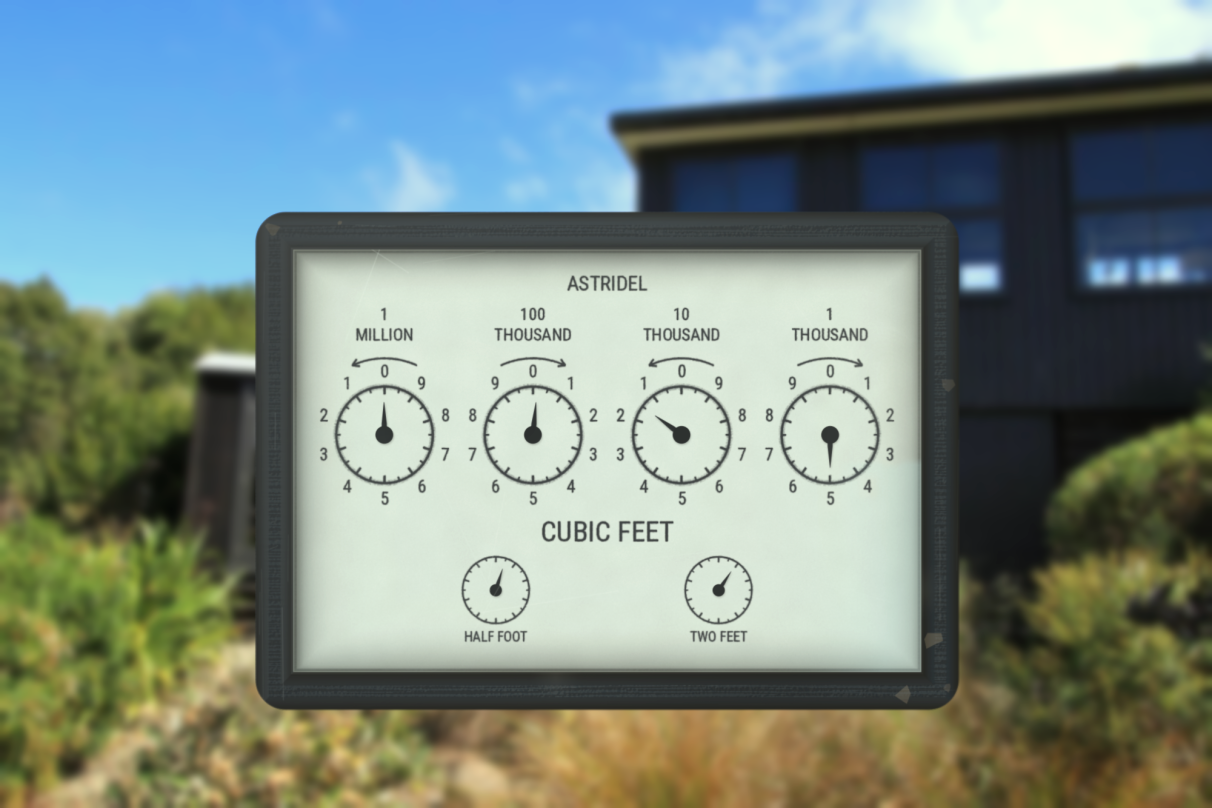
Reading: 1500 (ft³)
